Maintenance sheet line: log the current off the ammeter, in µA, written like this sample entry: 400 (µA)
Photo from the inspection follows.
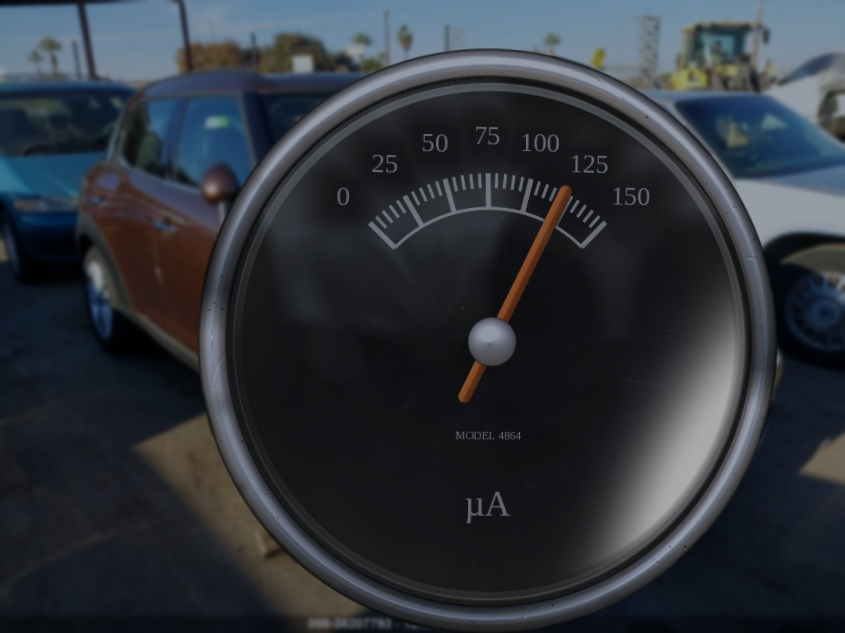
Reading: 120 (µA)
